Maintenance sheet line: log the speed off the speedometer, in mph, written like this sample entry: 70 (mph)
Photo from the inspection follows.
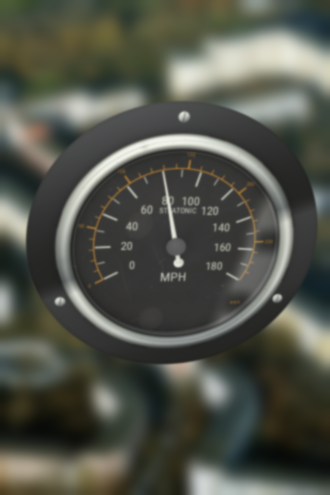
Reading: 80 (mph)
